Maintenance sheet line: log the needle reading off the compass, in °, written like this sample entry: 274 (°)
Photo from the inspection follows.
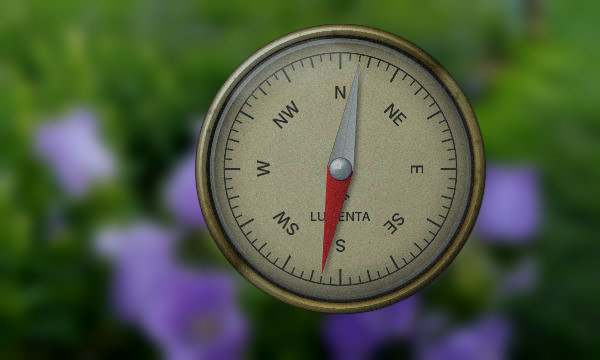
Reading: 190 (°)
